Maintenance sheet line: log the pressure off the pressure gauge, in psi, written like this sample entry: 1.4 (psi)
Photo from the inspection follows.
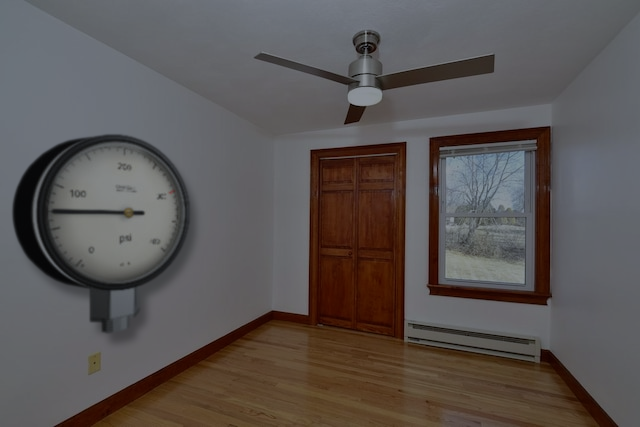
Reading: 70 (psi)
